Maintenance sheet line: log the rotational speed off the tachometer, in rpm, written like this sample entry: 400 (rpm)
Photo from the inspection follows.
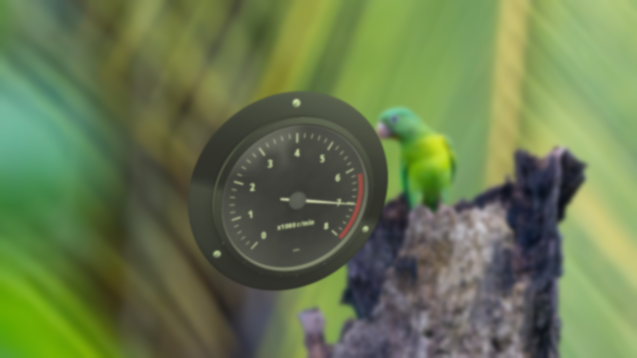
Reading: 7000 (rpm)
